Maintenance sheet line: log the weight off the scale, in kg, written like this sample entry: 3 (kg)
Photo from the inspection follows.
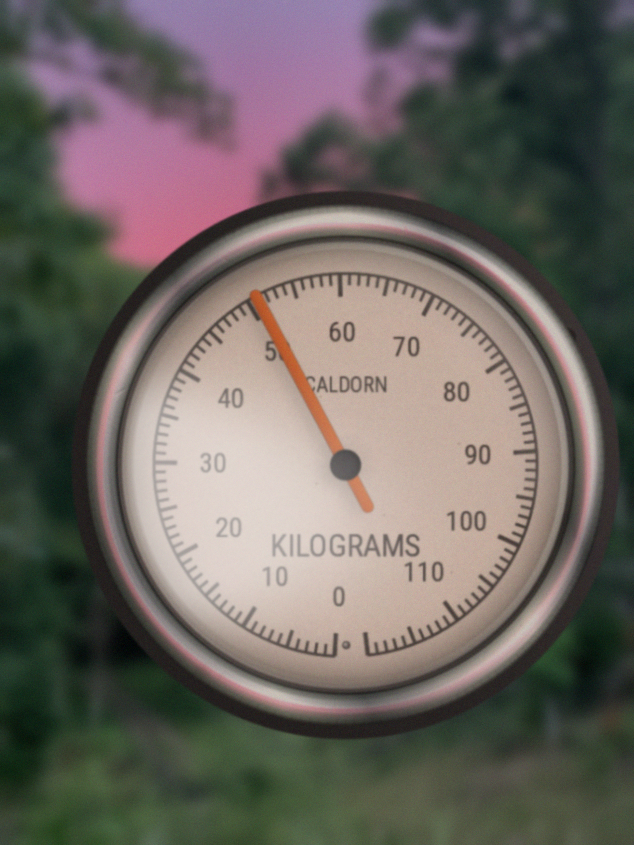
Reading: 51 (kg)
